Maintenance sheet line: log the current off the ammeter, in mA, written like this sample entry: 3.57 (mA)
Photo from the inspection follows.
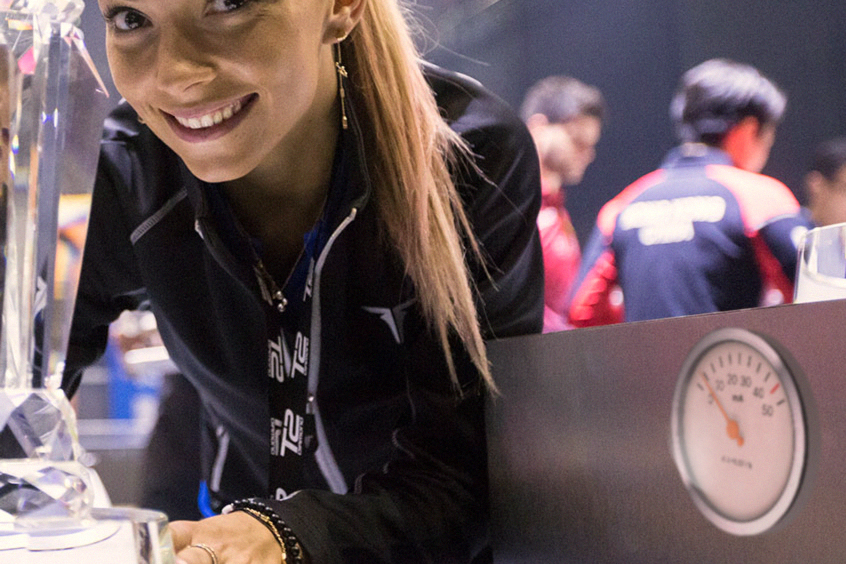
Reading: 5 (mA)
